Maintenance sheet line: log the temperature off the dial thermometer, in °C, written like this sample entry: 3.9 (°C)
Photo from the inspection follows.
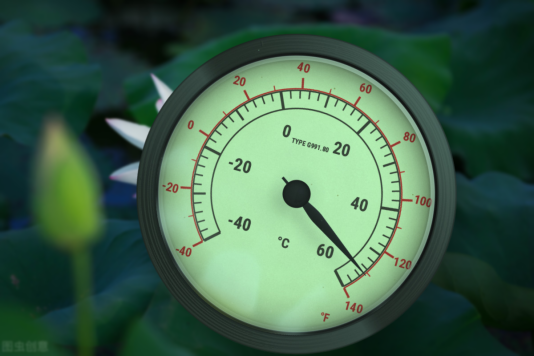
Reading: 55 (°C)
